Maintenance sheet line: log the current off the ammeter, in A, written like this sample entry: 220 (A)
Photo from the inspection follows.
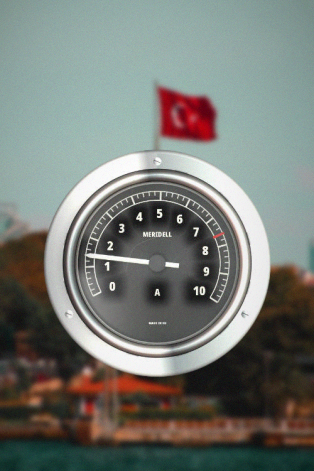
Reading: 1.4 (A)
